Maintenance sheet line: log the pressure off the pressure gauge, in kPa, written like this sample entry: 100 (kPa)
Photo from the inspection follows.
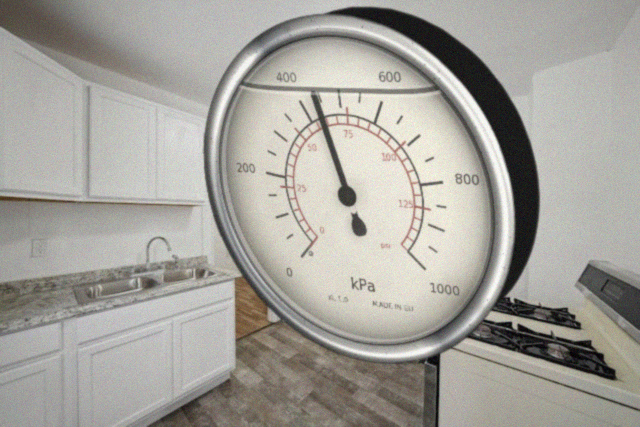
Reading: 450 (kPa)
